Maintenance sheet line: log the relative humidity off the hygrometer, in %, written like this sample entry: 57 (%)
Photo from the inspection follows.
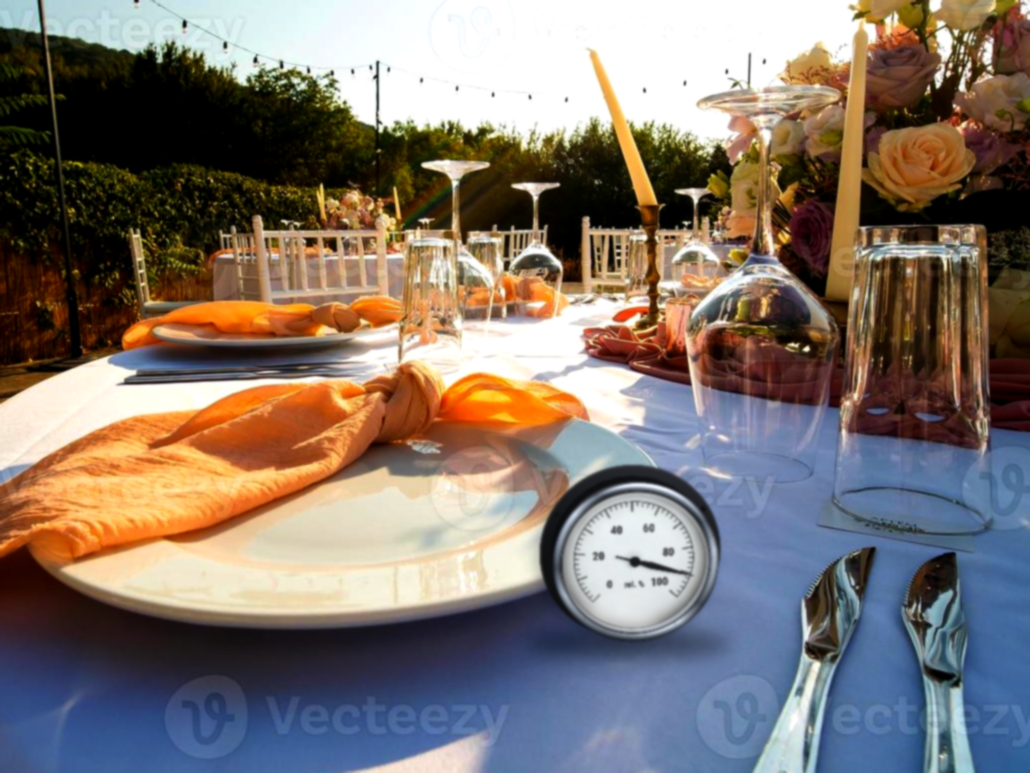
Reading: 90 (%)
